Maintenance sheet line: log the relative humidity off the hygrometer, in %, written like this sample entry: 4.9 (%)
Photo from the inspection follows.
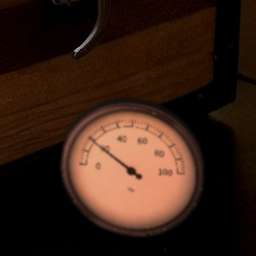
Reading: 20 (%)
